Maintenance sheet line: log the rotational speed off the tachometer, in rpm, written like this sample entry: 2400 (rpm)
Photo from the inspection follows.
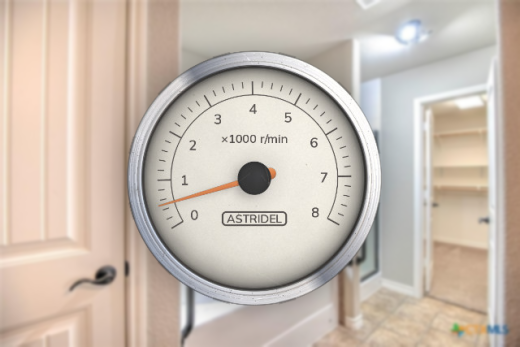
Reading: 500 (rpm)
